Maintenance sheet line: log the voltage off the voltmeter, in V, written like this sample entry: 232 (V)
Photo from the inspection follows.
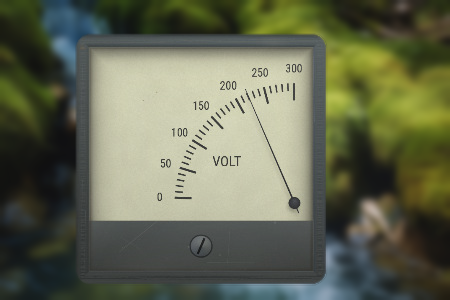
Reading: 220 (V)
